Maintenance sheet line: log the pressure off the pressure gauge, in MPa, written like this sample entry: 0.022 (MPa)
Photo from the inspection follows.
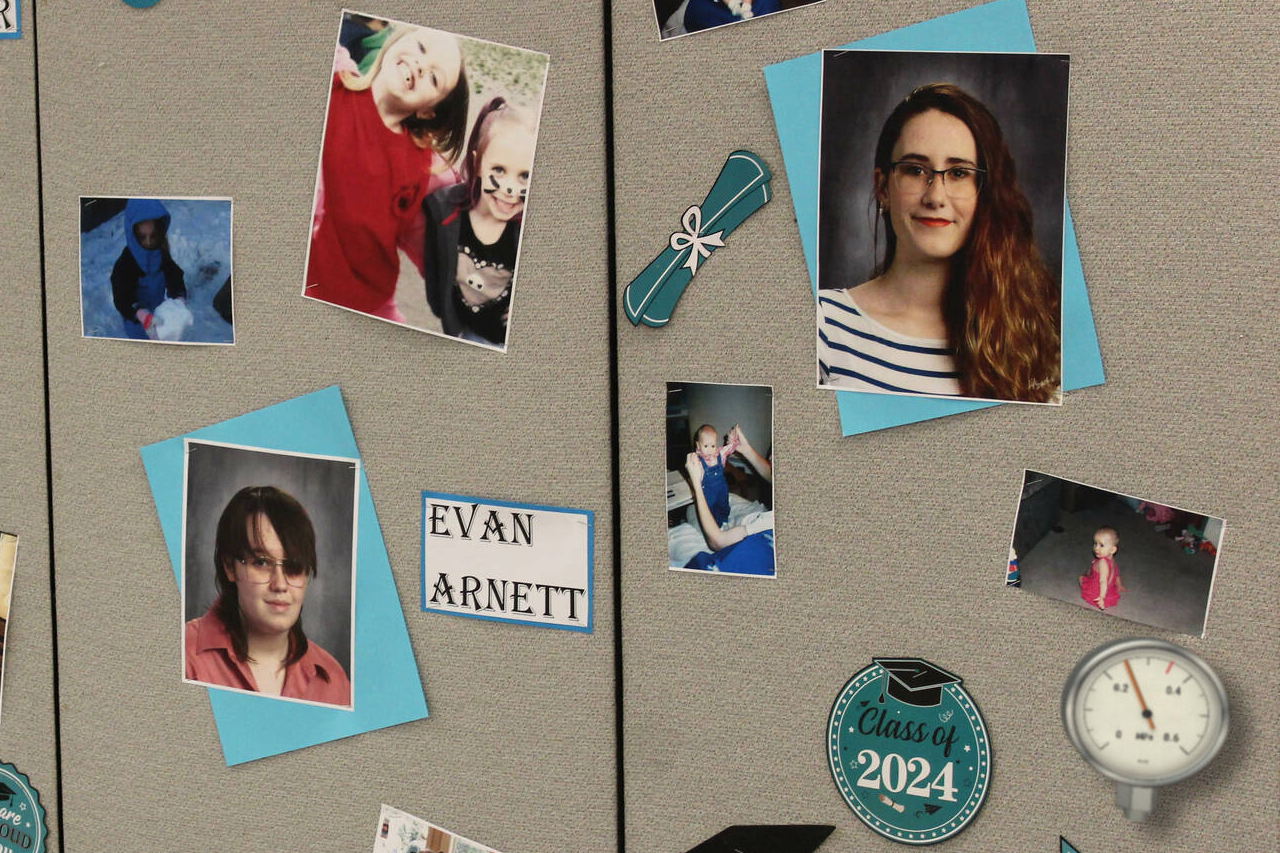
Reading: 0.25 (MPa)
